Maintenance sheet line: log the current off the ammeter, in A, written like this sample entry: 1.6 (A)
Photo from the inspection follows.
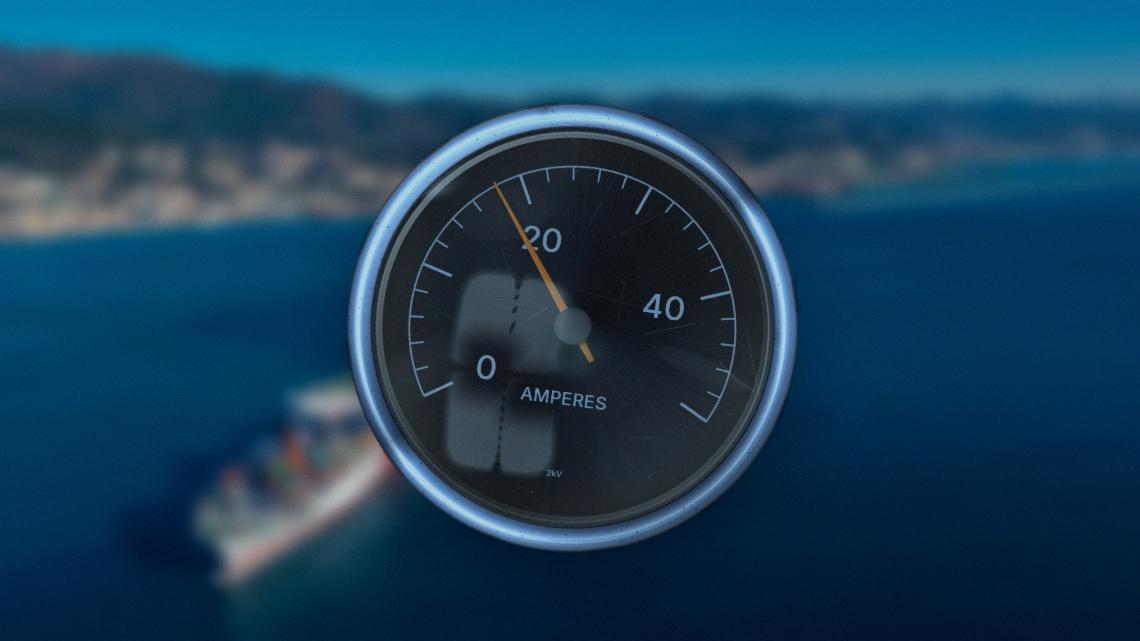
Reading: 18 (A)
